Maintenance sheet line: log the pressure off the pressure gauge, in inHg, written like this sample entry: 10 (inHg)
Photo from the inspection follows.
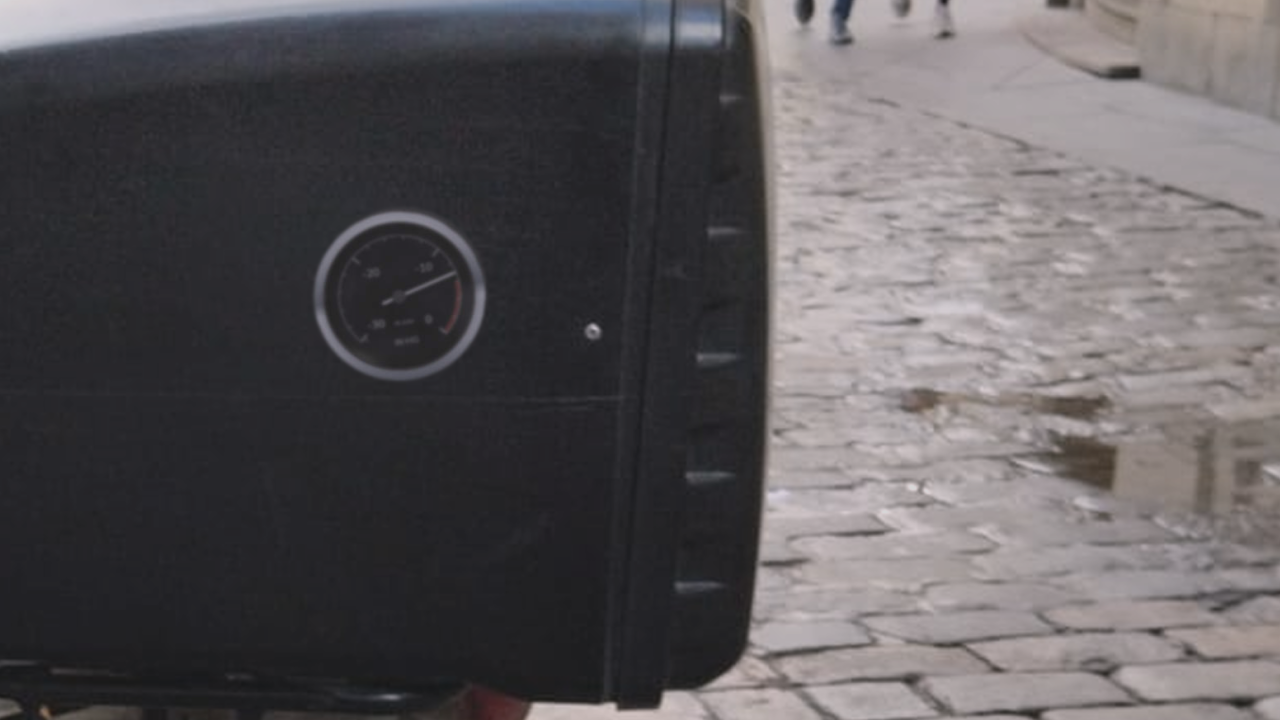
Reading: -7 (inHg)
